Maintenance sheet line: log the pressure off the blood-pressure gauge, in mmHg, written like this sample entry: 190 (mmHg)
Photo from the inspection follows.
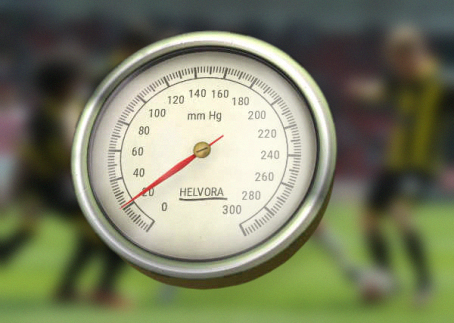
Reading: 20 (mmHg)
